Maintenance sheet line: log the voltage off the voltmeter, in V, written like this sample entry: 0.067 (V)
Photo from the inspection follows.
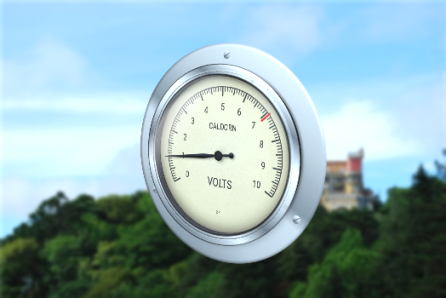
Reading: 1 (V)
